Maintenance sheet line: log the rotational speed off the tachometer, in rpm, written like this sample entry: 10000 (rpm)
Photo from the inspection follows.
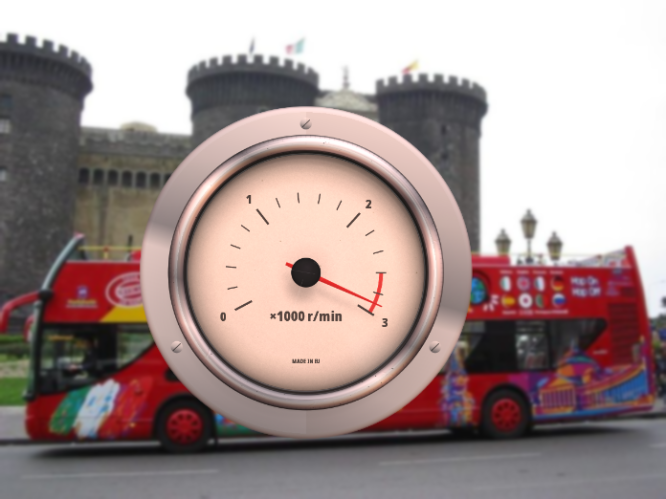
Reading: 2900 (rpm)
